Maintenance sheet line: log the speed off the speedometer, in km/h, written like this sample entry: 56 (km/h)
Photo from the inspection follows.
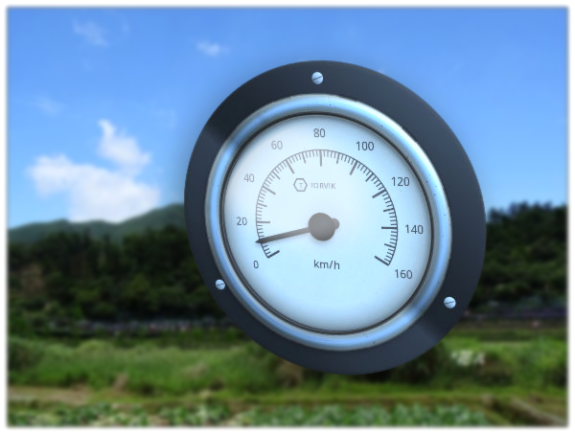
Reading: 10 (km/h)
